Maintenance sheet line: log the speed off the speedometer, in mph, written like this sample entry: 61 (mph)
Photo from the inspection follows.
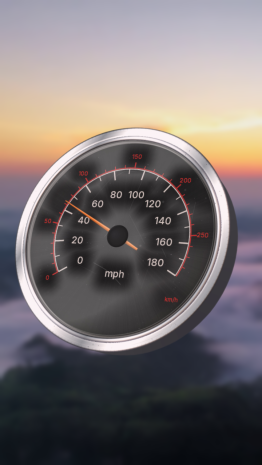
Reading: 45 (mph)
